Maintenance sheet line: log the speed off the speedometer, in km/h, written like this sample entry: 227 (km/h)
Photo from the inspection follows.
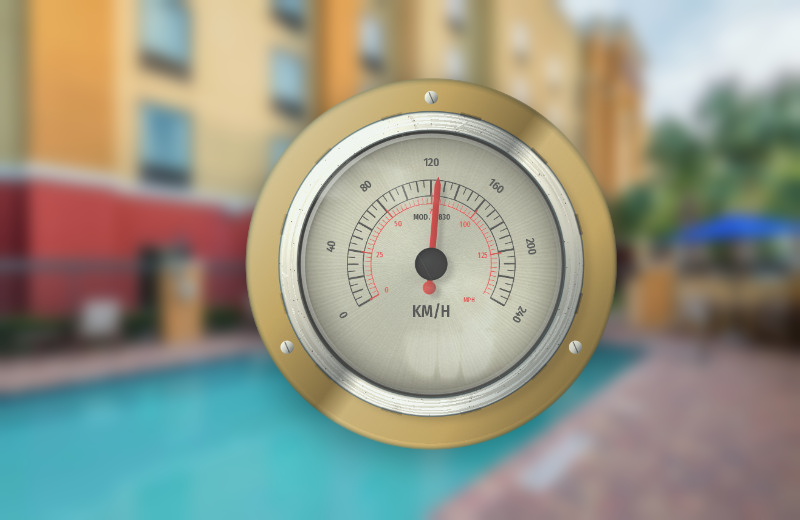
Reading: 125 (km/h)
